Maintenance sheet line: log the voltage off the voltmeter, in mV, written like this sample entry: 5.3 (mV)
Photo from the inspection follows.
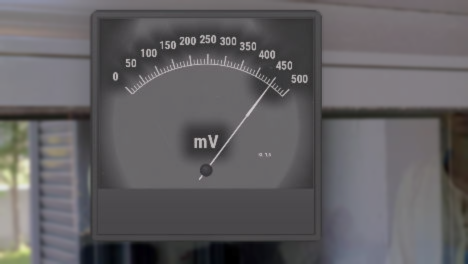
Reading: 450 (mV)
